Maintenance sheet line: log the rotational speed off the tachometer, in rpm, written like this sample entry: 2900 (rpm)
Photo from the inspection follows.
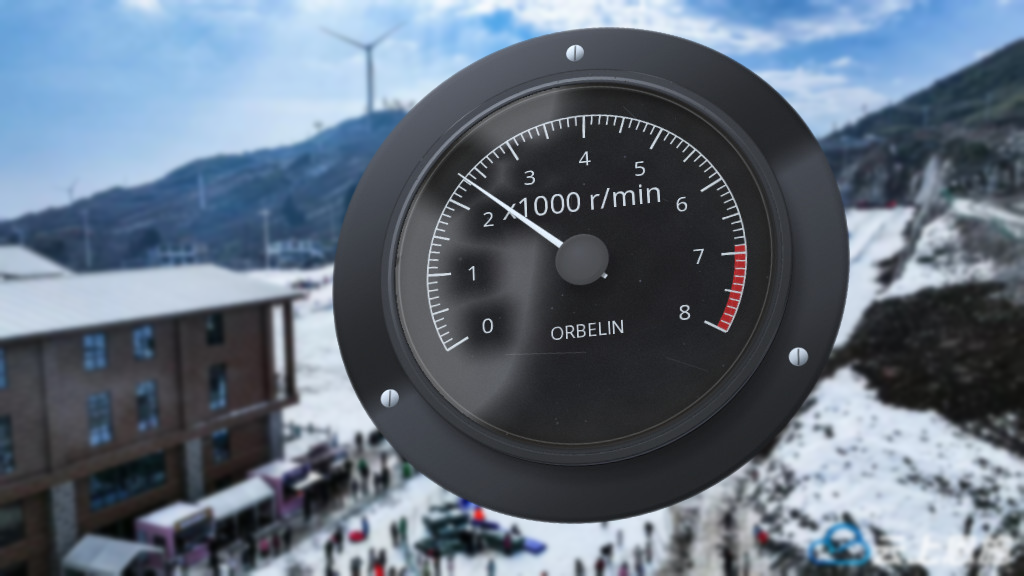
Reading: 2300 (rpm)
